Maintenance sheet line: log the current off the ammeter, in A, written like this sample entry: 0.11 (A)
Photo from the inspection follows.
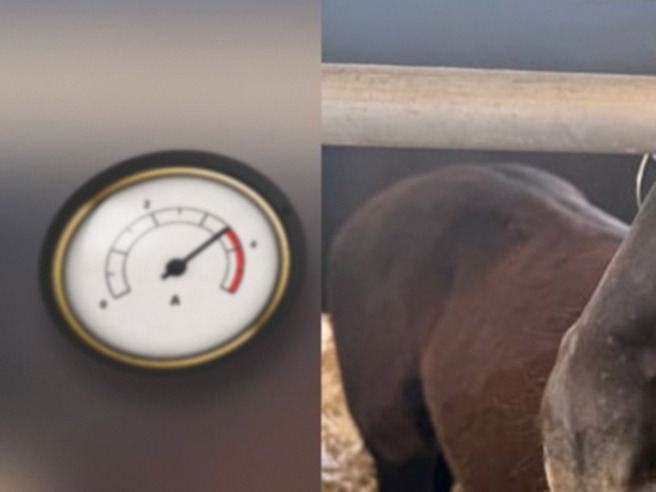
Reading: 3.5 (A)
